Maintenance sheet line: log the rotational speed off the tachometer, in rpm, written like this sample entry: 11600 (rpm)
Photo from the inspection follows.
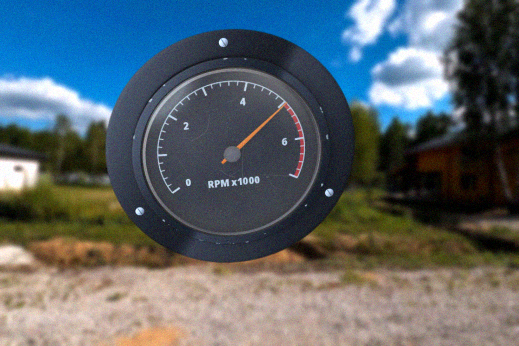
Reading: 5000 (rpm)
